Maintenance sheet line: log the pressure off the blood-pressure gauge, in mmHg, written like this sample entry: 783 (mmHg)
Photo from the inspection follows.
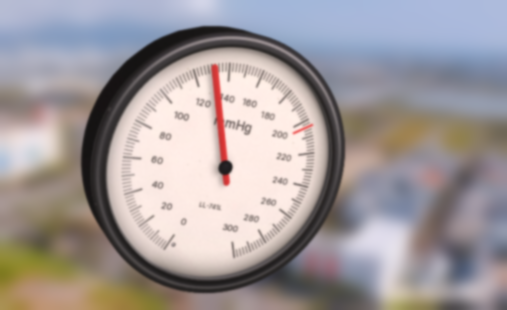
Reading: 130 (mmHg)
